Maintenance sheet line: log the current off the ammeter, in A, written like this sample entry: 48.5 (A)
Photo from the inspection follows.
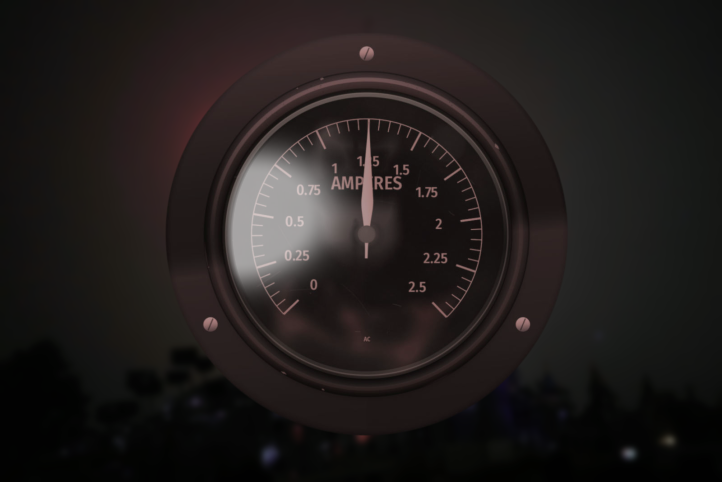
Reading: 1.25 (A)
